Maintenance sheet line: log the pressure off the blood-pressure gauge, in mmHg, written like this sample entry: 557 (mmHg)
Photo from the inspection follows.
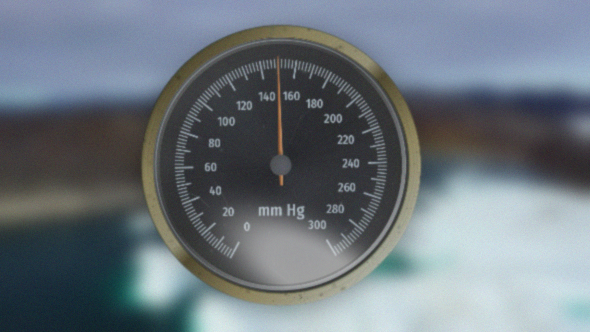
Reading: 150 (mmHg)
